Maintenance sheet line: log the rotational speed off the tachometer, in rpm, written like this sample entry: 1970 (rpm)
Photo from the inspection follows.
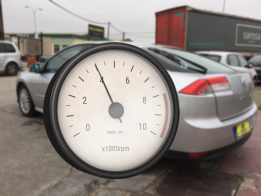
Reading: 4000 (rpm)
